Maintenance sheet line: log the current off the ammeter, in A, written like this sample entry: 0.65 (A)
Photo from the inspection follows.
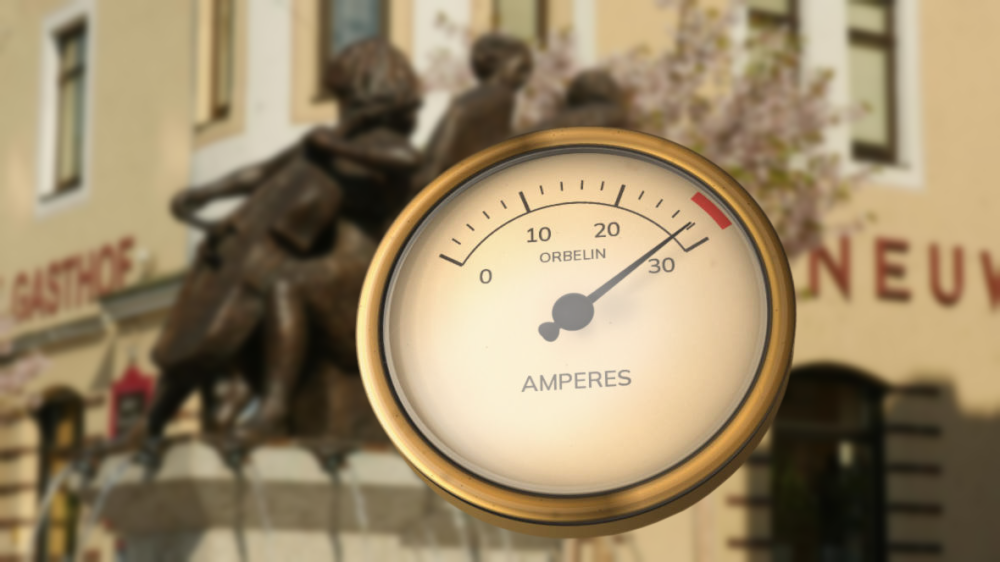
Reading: 28 (A)
